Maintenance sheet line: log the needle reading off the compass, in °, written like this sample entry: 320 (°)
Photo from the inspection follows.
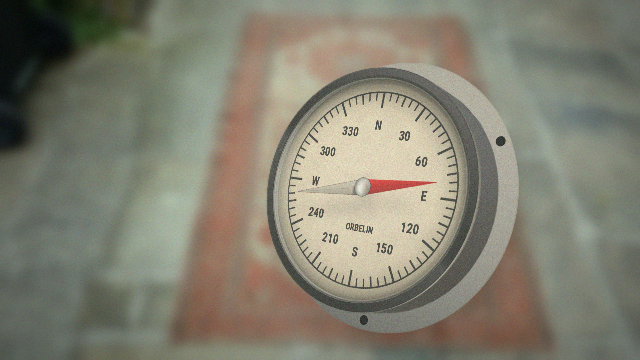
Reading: 80 (°)
